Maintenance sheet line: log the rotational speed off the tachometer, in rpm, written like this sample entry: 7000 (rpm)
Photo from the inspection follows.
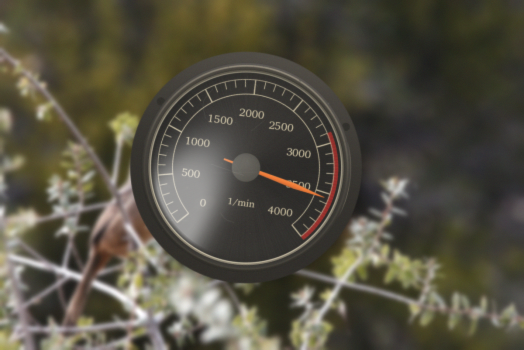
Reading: 3550 (rpm)
